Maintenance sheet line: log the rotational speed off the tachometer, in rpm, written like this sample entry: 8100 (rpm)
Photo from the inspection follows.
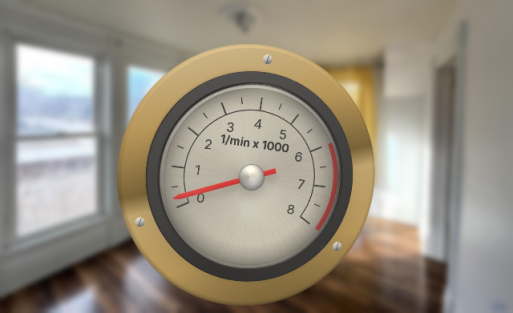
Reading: 250 (rpm)
